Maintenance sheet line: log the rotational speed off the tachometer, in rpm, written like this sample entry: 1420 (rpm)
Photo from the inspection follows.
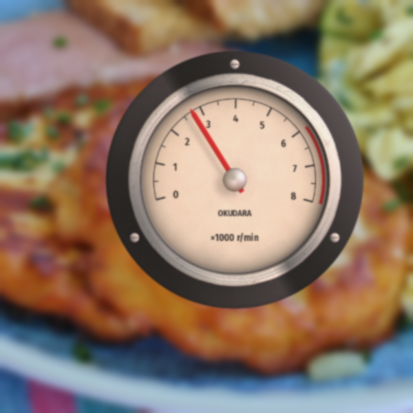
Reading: 2750 (rpm)
